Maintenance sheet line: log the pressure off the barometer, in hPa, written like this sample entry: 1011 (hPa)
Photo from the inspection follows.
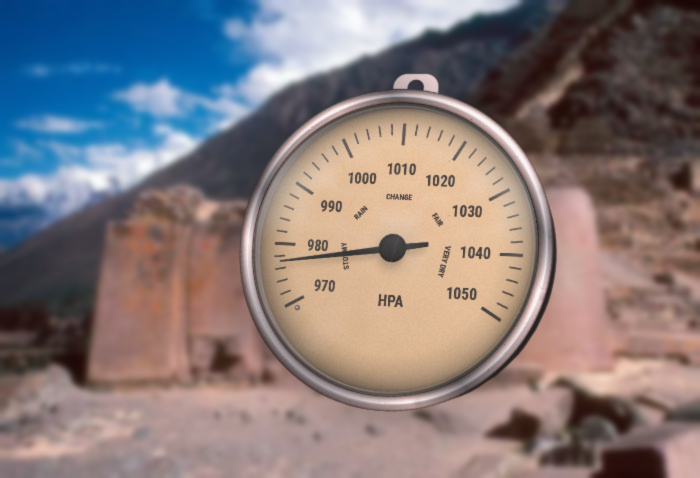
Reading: 977 (hPa)
